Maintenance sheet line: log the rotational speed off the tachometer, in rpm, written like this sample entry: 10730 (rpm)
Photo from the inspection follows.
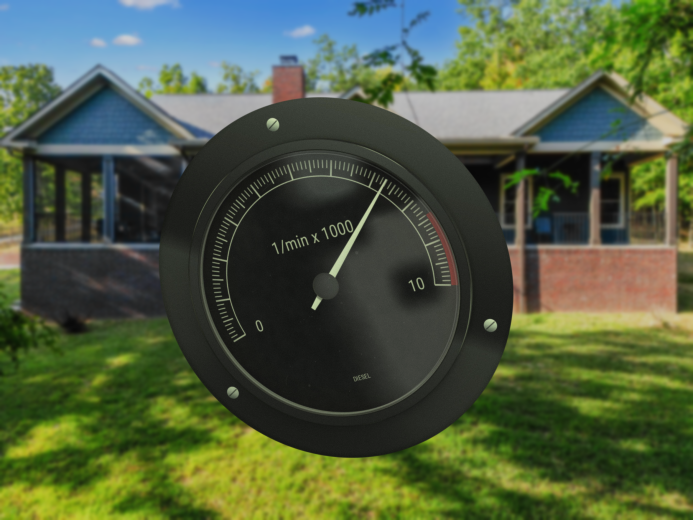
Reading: 7300 (rpm)
